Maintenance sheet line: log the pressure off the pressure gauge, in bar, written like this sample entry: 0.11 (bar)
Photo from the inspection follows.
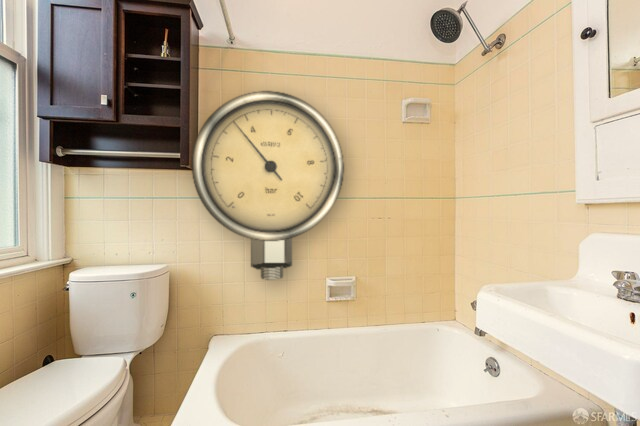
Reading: 3.5 (bar)
